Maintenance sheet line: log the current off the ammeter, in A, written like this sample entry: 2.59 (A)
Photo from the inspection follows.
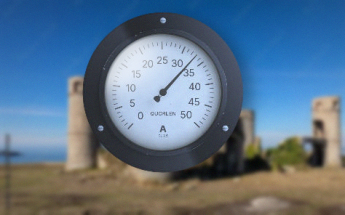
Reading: 33 (A)
